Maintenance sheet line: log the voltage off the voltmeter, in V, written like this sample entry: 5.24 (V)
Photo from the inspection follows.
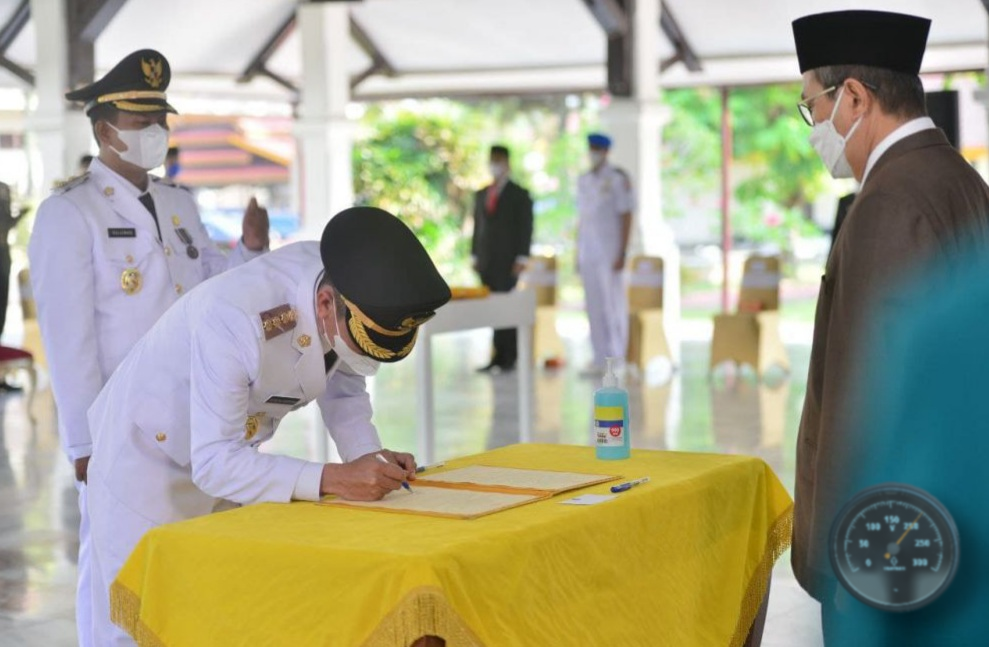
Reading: 200 (V)
